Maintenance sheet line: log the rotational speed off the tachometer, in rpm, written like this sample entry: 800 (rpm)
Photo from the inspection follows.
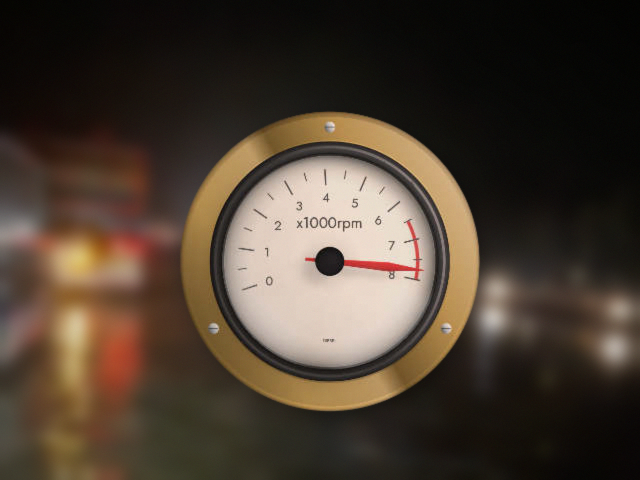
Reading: 7750 (rpm)
